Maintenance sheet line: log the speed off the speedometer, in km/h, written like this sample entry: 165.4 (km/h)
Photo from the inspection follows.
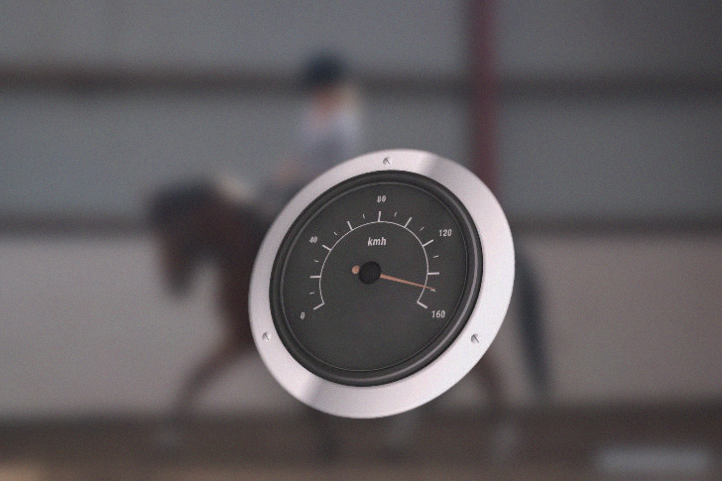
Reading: 150 (km/h)
